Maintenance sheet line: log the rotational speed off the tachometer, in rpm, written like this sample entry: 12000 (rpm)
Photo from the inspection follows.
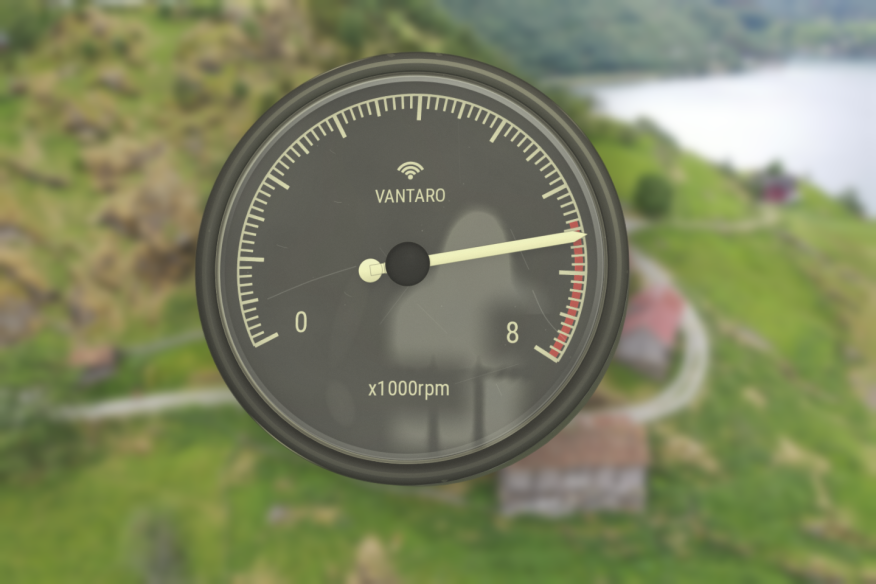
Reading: 6600 (rpm)
